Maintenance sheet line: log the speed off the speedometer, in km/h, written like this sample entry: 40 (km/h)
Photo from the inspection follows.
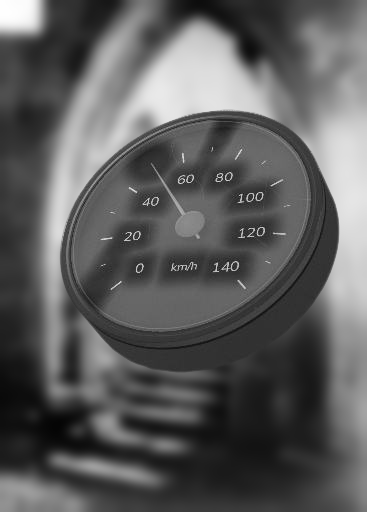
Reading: 50 (km/h)
